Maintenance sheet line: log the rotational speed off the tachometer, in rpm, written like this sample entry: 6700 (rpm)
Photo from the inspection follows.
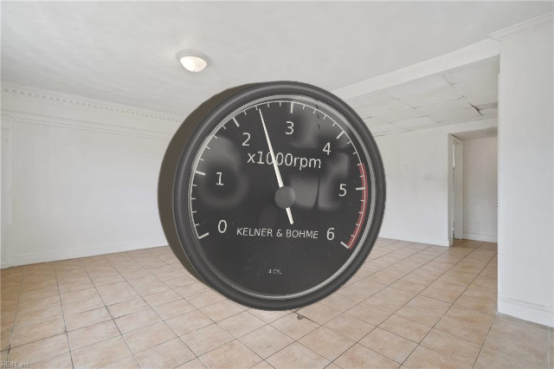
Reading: 2400 (rpm)
